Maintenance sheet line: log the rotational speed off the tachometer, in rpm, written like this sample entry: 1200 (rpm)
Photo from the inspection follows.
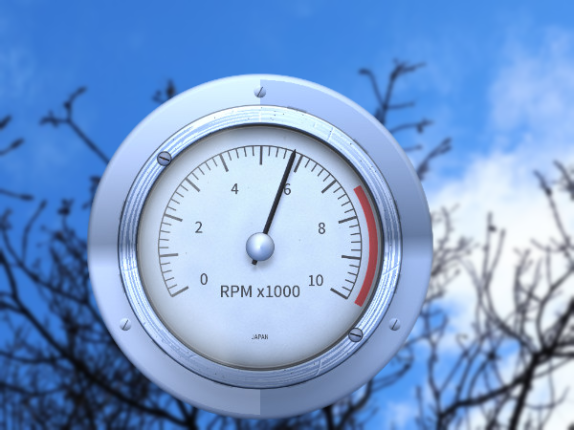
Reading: 5800 (rpm)
